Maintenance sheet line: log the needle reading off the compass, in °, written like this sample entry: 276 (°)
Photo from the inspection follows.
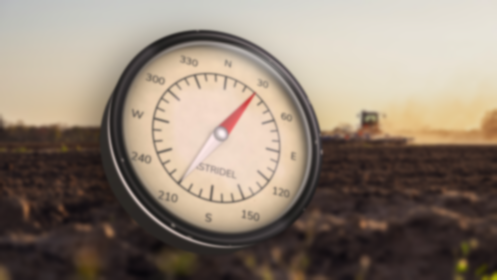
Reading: 30 (°)
